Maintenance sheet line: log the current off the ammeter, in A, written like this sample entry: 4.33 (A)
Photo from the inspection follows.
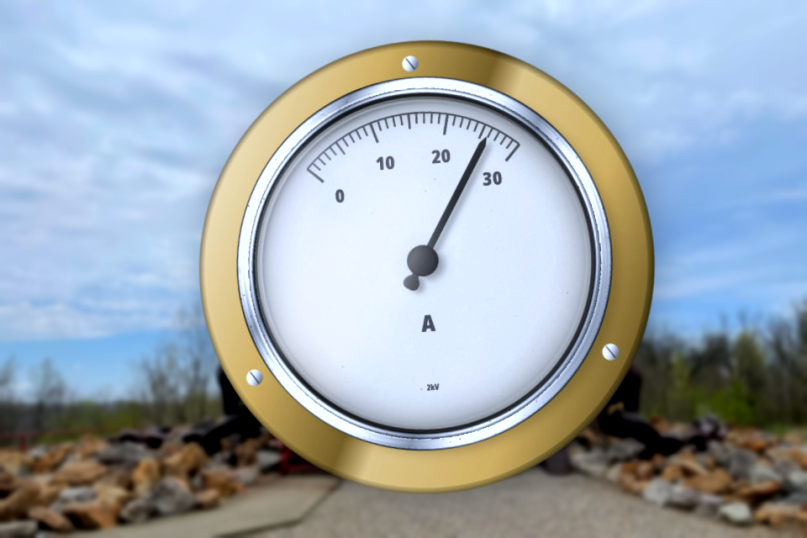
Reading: 26 (A)
